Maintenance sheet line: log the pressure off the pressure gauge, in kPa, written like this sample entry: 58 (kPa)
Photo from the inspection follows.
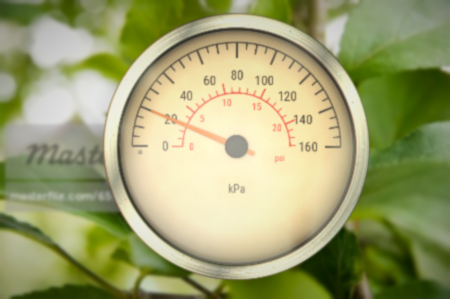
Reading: 20 (kPa)
